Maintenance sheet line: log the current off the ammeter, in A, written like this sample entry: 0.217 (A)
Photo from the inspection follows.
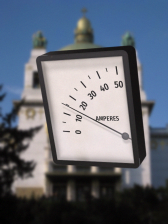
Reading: 15 (A)
